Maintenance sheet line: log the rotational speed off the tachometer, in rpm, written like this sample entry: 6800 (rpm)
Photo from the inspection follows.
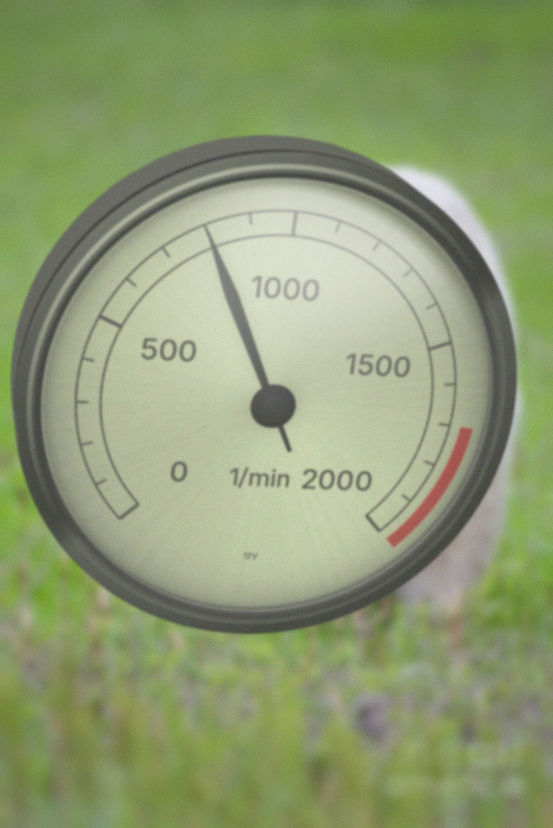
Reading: 800 (rpm)
